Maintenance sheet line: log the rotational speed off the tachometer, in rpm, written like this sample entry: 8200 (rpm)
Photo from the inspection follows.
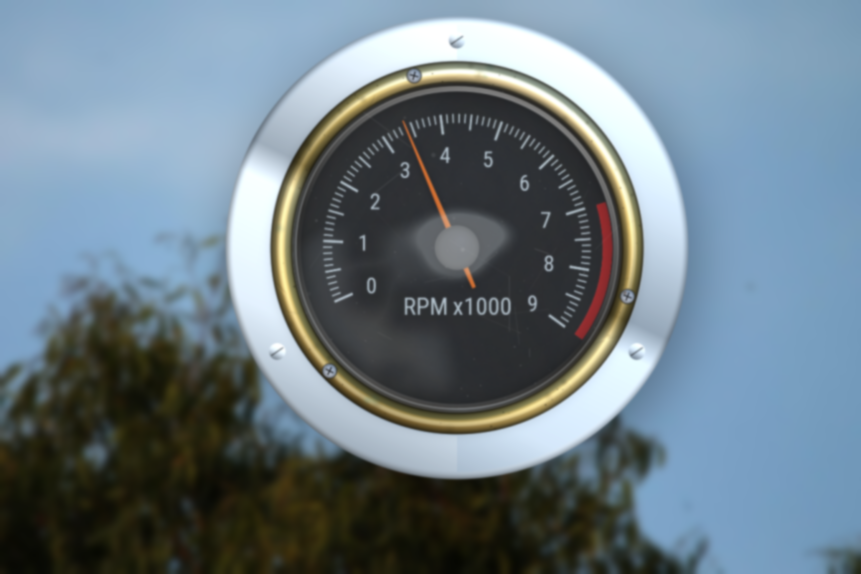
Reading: 3400 (rpm)
